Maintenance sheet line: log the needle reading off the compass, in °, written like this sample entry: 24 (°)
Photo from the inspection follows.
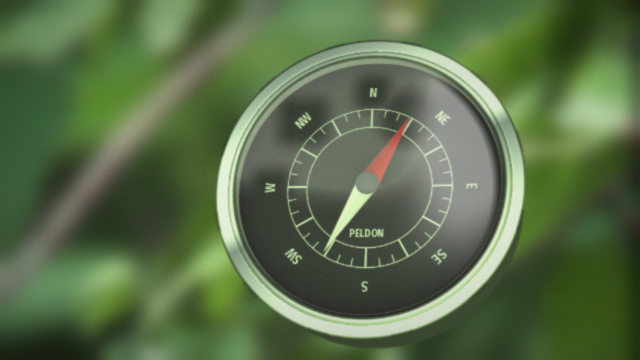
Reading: 30 (°)
